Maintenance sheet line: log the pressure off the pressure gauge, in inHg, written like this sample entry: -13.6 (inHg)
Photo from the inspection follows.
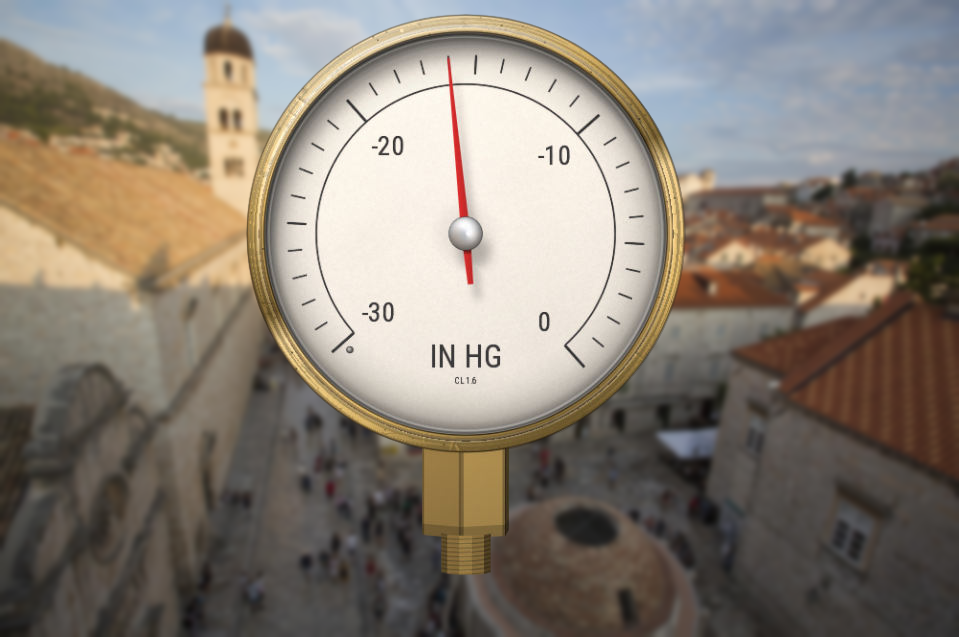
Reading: -16 (inHg)
